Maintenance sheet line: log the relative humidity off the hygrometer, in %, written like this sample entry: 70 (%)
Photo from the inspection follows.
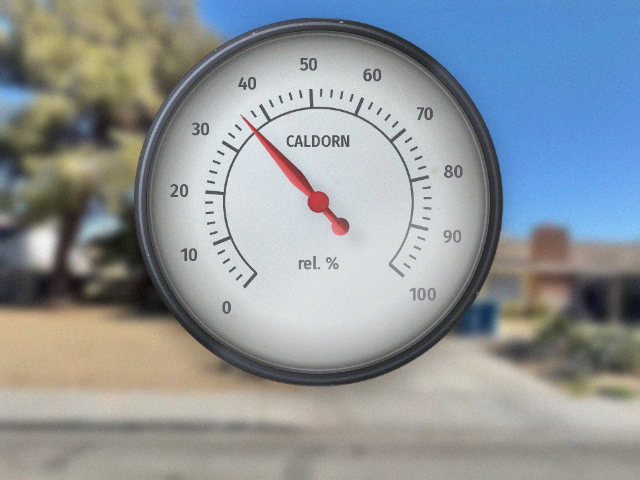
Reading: 36 (%)
